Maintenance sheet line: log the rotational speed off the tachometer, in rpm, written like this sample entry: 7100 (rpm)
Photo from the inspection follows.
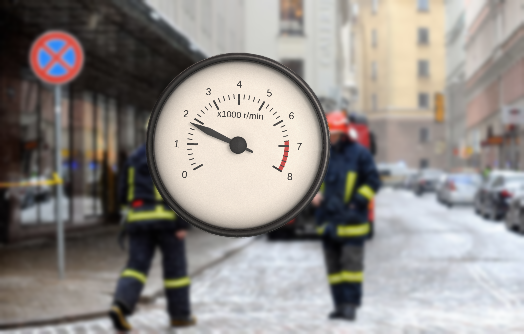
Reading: 1800 (rpm)
